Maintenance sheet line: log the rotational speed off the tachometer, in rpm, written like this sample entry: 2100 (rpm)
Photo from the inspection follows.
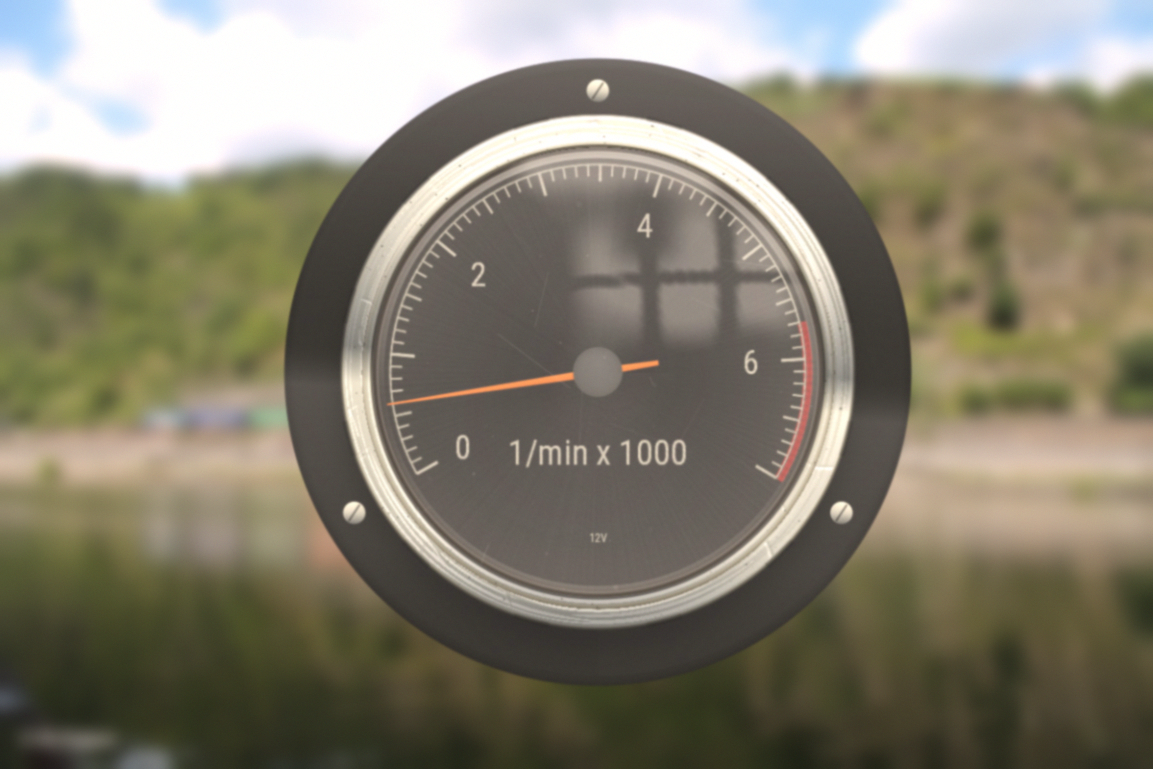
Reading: 600 (rpm)
